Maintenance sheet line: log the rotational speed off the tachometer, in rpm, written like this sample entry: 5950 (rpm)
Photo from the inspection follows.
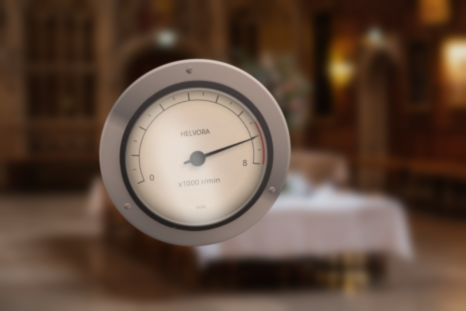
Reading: 7000 (rpm)
